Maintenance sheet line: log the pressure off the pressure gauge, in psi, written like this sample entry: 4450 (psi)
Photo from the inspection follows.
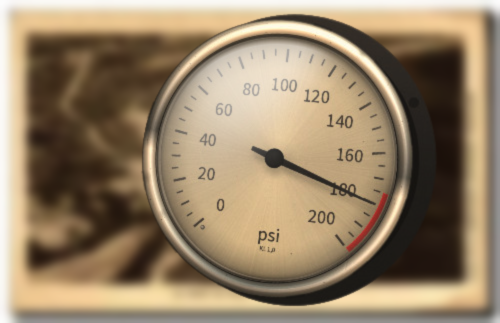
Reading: 180 (psi)
